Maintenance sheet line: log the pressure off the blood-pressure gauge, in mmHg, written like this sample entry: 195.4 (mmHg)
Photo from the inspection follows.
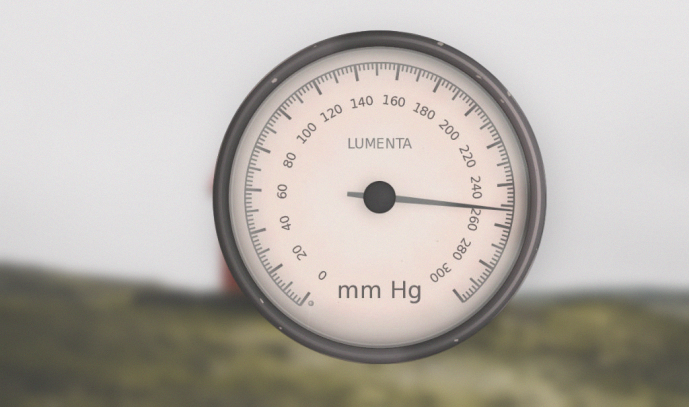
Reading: 252 (mmHg)
